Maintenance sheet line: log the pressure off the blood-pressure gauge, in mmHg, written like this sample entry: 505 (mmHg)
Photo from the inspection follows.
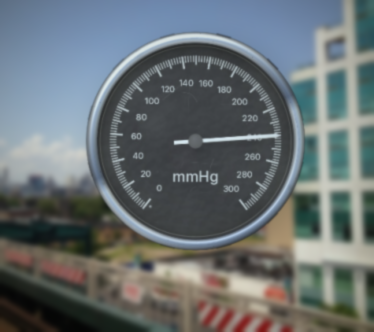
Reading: 240 (mmHg)
